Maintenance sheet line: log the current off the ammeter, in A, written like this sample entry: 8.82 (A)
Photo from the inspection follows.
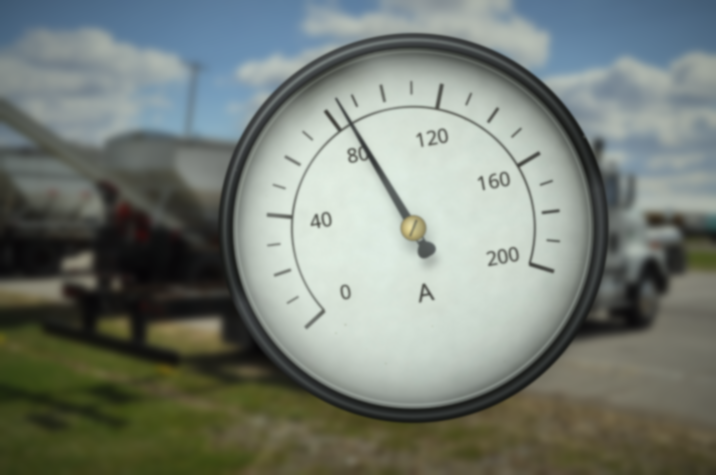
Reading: 85 (A)
